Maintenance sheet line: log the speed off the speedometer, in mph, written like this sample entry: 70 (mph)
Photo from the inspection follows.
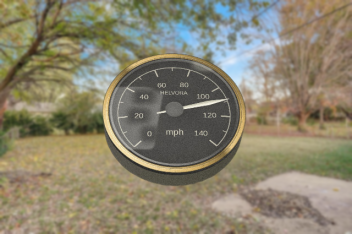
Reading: 110 (mph)
